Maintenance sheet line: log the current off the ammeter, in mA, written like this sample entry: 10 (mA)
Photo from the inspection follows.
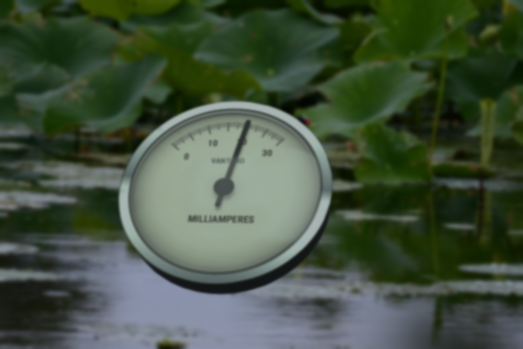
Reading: 20 (mA)
